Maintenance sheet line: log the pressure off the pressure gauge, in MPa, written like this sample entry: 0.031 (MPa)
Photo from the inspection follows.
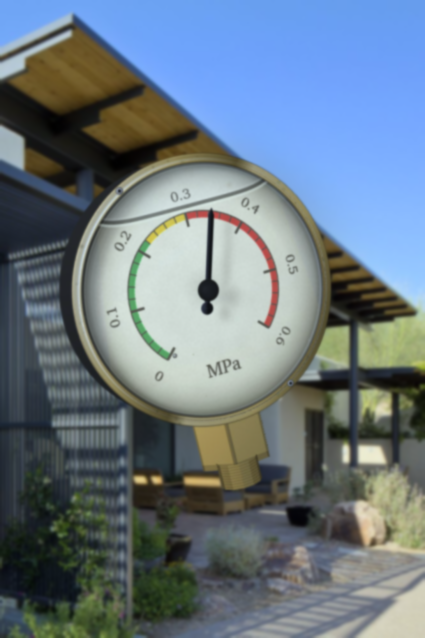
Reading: 0.34 (MPa)
